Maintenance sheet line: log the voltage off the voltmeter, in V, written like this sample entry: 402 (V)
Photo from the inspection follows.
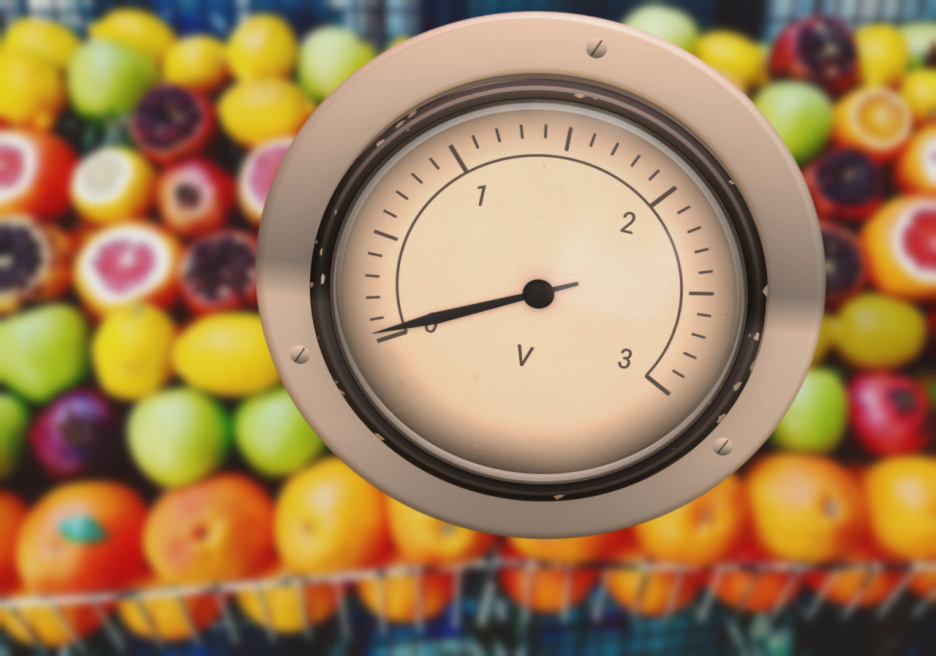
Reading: 0.05 (V)
